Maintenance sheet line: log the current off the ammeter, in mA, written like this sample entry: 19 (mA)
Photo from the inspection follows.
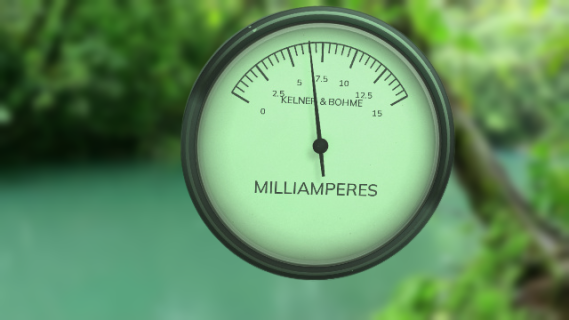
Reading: 6.5 (mA)
